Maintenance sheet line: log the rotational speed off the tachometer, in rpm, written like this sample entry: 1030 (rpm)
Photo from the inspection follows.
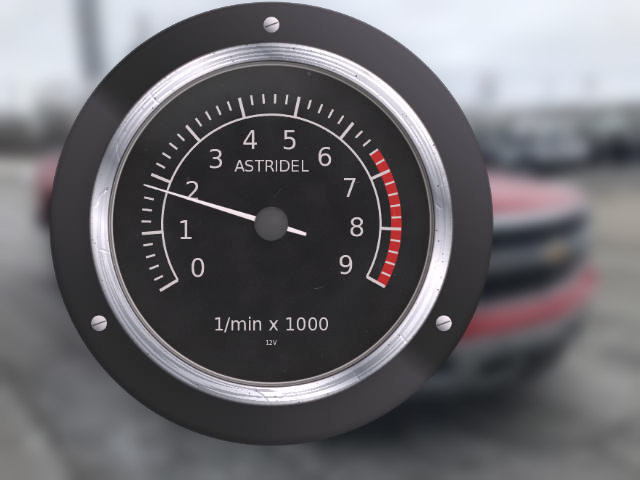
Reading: 1800 (rpm)
